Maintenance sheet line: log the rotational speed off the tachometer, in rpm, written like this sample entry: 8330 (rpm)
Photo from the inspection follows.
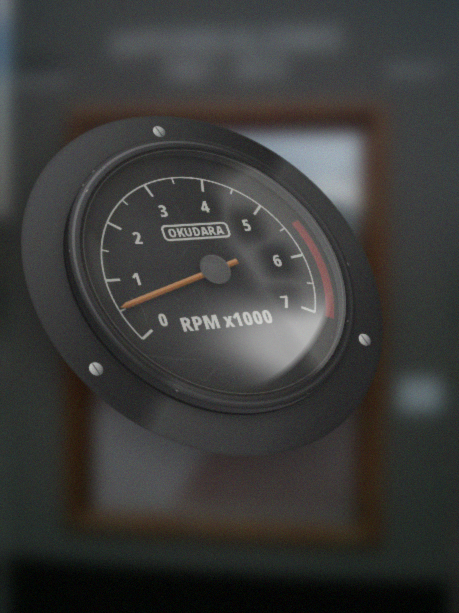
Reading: 500 (rpm)
